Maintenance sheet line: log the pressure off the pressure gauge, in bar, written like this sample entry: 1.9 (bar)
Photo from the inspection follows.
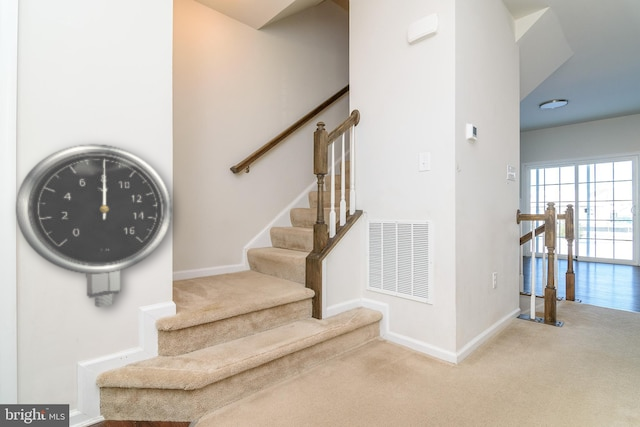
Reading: 8 (bar)
